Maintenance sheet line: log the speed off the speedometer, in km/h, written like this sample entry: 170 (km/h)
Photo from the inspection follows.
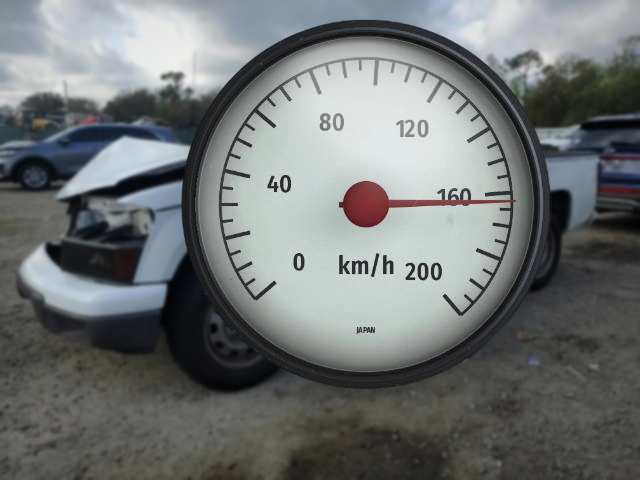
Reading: 162.5 (km/h)
